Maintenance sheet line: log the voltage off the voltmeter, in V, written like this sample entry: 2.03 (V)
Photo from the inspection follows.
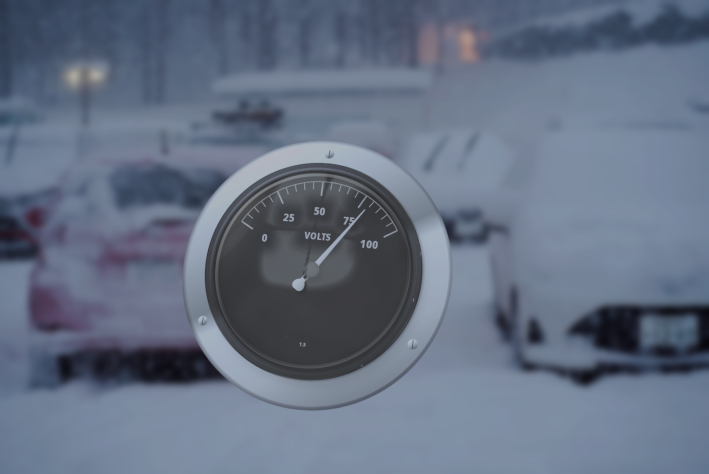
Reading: 80 (V)
